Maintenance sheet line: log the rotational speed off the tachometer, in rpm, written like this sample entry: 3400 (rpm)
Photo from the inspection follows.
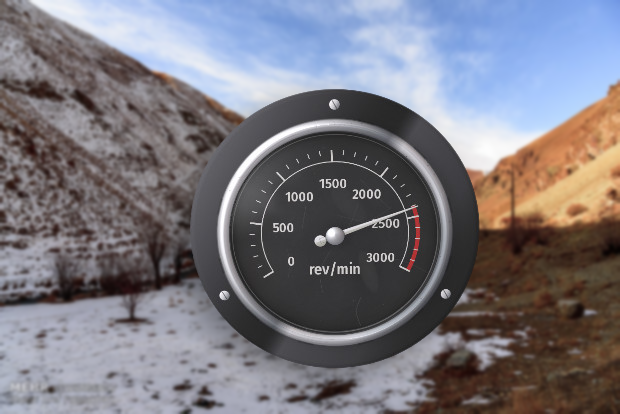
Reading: 2400 (rpm)
